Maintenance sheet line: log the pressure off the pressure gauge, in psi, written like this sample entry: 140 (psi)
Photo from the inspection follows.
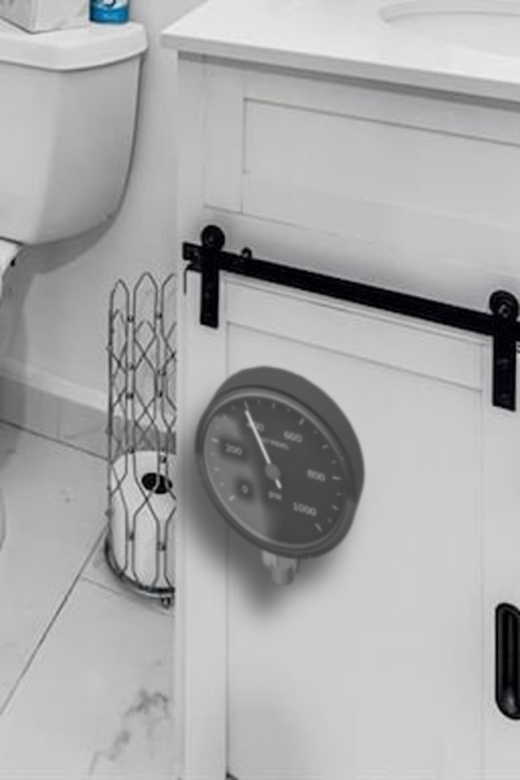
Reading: 400 (psi)
